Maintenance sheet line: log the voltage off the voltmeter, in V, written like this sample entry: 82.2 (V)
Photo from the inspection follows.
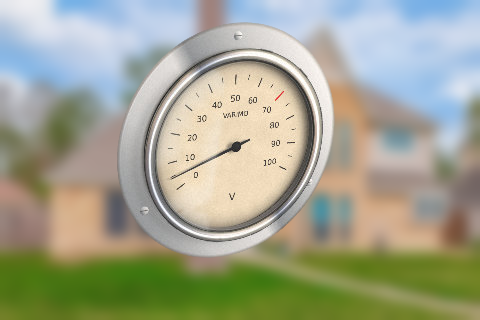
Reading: 5 (V)
